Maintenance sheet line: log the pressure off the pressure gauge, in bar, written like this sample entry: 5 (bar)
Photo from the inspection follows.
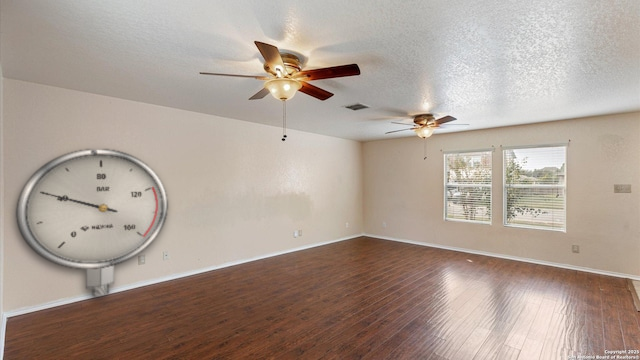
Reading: 40 (bar)
